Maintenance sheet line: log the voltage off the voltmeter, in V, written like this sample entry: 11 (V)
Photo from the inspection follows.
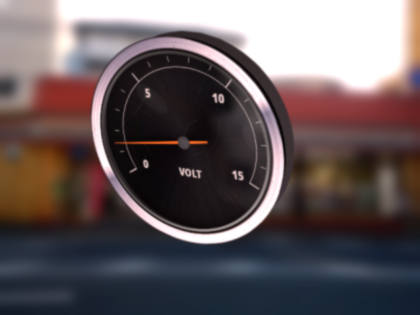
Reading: 1.5 (V)
